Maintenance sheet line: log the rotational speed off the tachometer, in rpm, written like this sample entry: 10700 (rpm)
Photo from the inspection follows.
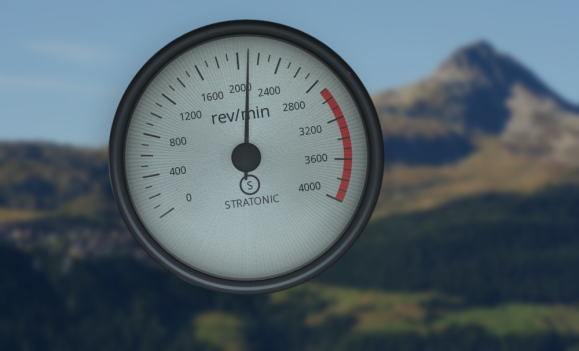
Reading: 2100 (rpm)
